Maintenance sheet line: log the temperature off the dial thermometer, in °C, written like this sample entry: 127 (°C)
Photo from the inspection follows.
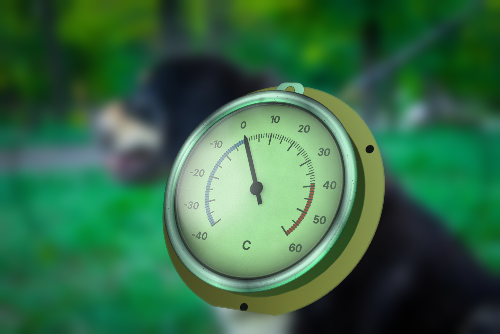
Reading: 0 (°C)
